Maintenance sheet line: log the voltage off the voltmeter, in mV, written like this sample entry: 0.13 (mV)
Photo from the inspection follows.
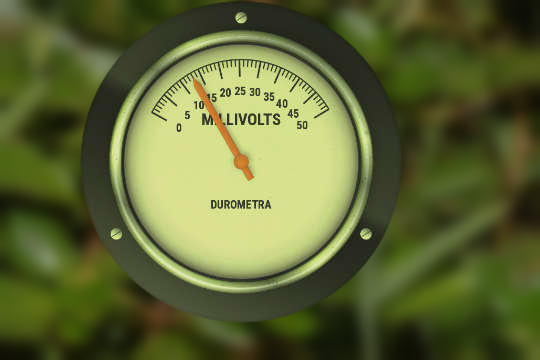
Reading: 13 (mV)
